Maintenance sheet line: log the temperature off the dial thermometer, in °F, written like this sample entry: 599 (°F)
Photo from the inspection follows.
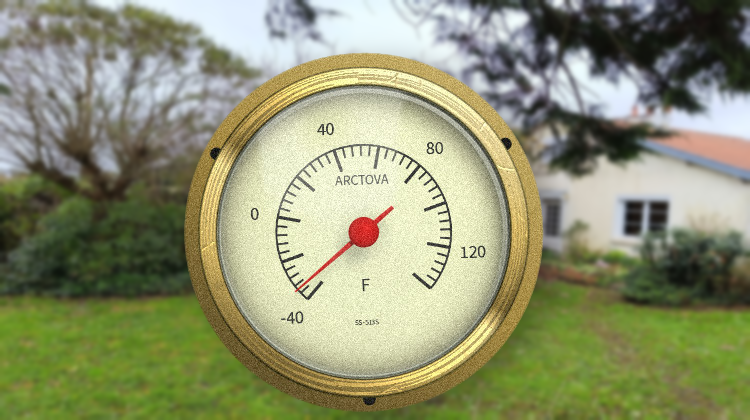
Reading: -34 (°F)
